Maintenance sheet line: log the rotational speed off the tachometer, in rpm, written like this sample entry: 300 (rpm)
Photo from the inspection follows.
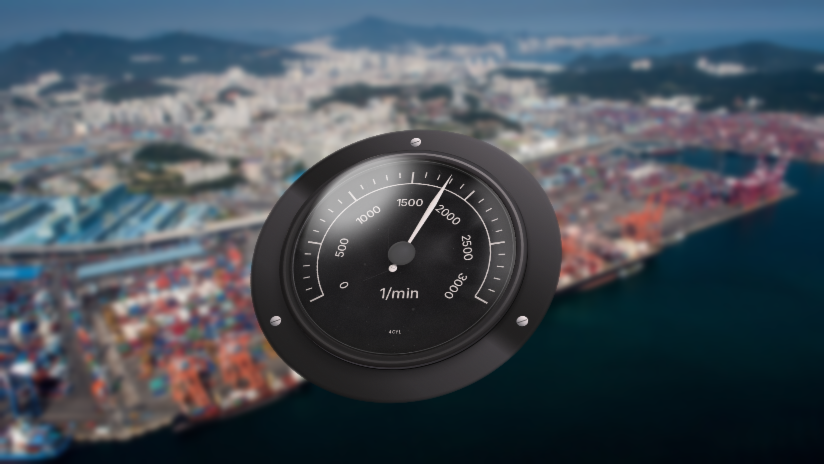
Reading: 1800 (rpm)
